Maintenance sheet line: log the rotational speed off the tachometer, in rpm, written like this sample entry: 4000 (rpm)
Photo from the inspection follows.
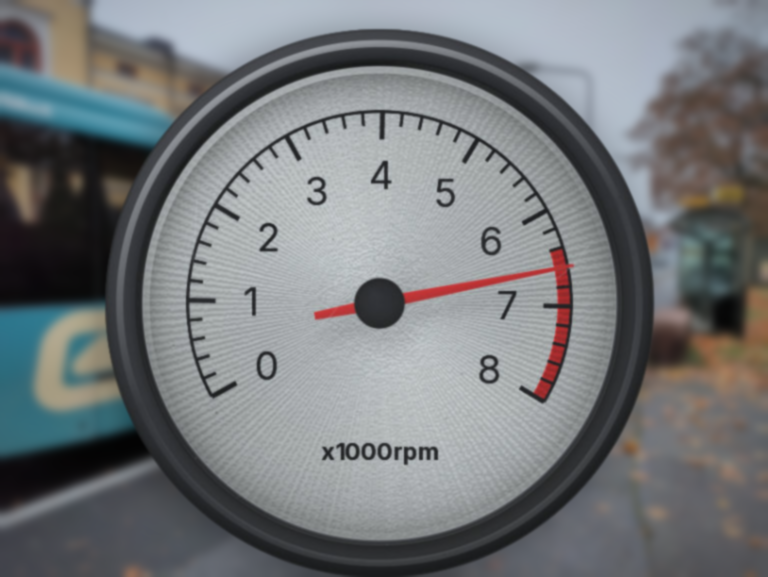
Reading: 6600 (rpm)
